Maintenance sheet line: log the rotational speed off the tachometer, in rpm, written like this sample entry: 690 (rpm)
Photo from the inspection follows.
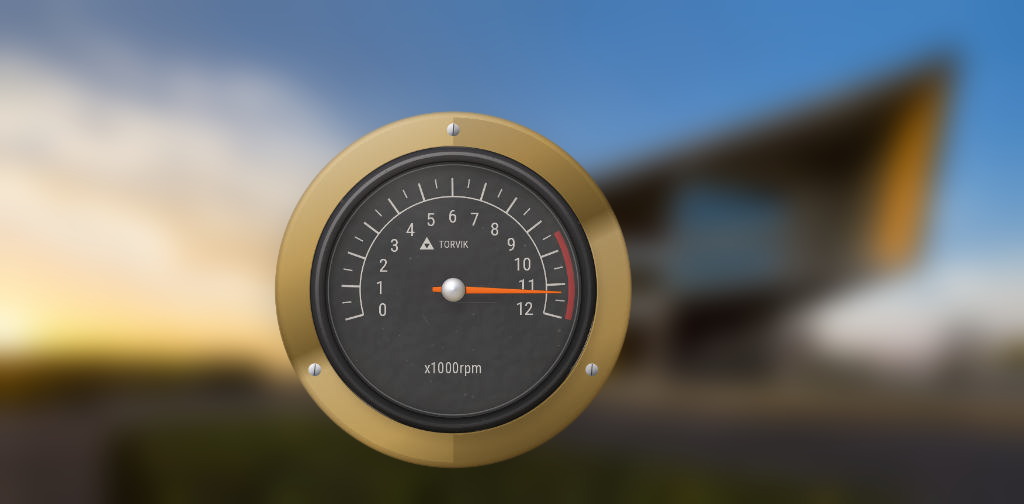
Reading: 11250 (rpm)
